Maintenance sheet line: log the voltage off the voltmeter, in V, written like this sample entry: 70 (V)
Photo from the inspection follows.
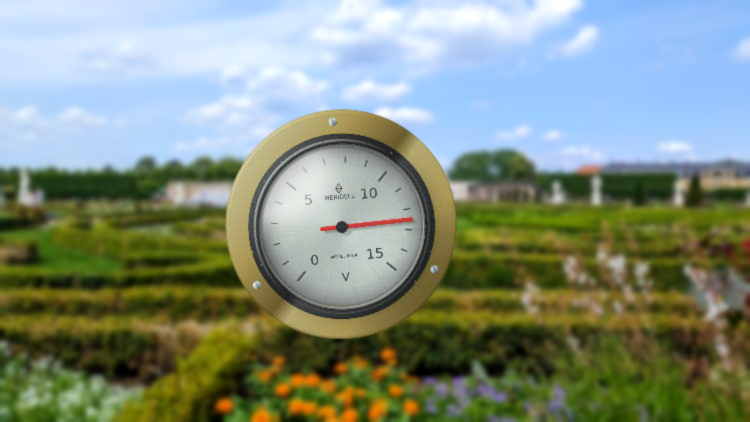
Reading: 12.5 (V)
